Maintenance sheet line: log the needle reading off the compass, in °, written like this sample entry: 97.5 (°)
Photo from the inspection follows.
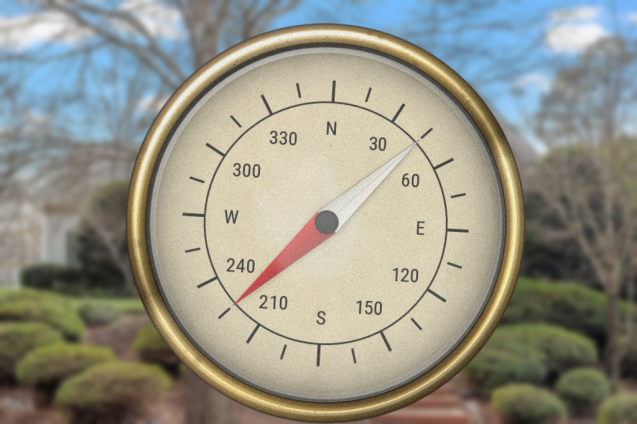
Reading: 225 (°)
